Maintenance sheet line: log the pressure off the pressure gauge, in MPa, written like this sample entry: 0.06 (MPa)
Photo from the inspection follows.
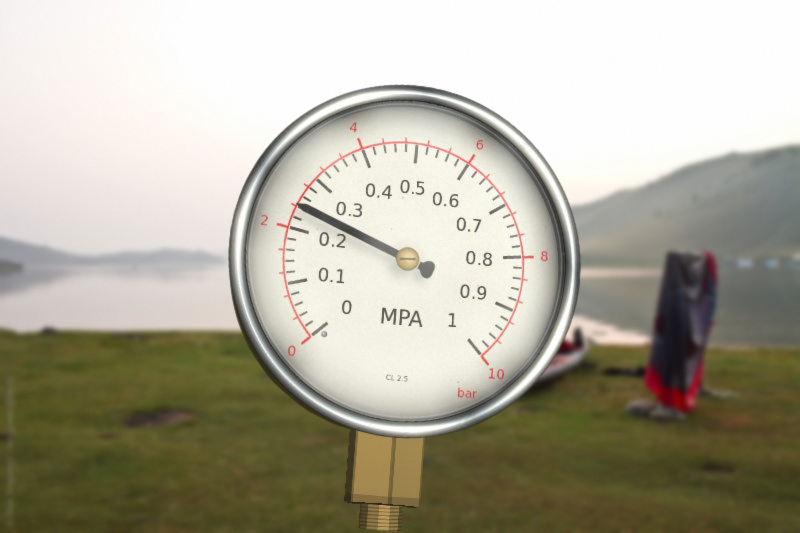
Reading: 0.24 (MPa)
